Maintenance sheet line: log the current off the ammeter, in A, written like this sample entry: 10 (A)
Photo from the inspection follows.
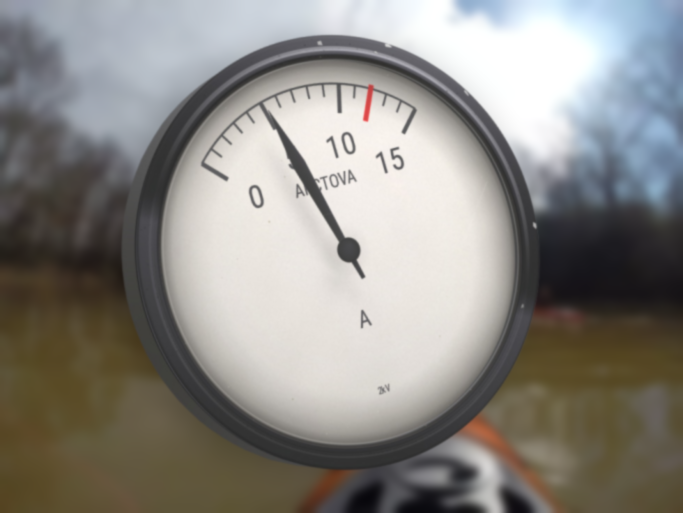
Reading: 5 (A)
